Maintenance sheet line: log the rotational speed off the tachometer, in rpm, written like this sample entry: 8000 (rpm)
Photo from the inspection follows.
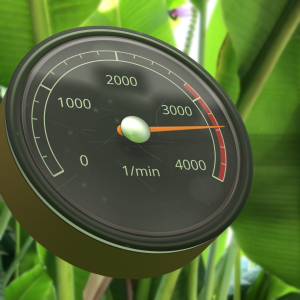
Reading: 3400 (rpm)
